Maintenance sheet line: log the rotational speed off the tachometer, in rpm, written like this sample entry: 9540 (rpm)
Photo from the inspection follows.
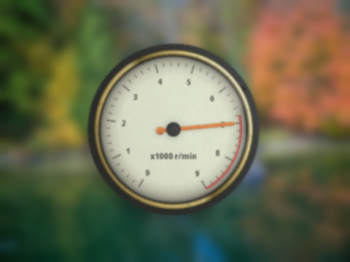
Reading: 7000 (rpm)
